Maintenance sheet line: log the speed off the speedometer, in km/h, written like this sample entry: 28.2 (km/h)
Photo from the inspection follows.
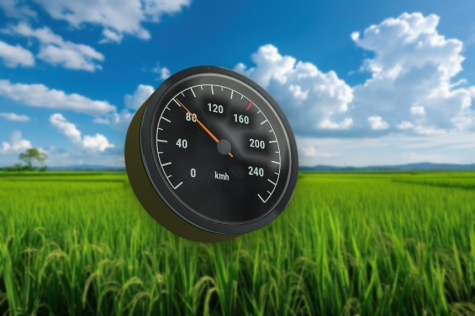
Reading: 80 (km/h)
